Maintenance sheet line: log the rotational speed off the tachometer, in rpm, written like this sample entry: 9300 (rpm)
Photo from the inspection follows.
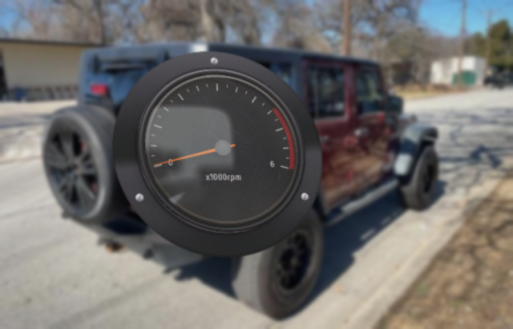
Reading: 0 (rpm)
